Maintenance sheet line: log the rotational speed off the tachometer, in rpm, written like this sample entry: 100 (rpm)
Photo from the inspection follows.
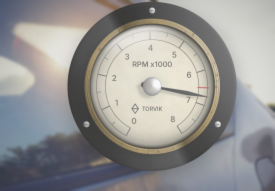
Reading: 6750 (rpm)
